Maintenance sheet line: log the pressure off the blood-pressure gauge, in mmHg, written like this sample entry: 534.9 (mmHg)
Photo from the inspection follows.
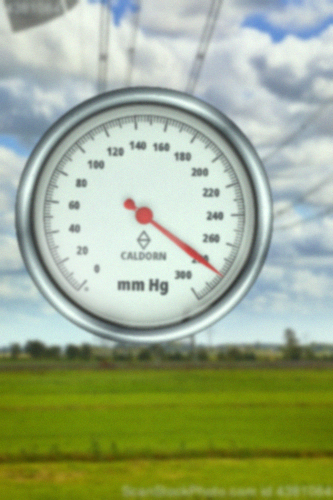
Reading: 280 (mmHg)
